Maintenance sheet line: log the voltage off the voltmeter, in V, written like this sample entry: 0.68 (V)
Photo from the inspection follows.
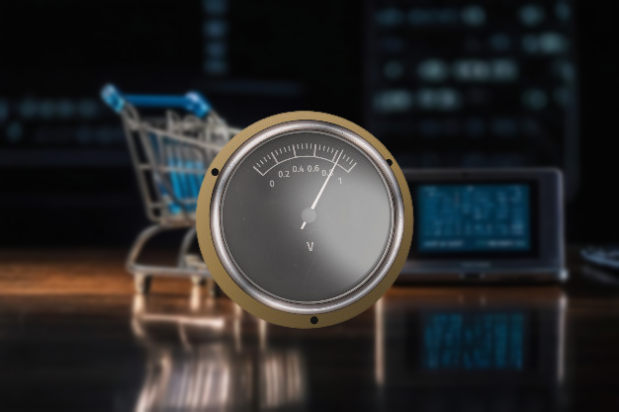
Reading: 0.84 (V)
